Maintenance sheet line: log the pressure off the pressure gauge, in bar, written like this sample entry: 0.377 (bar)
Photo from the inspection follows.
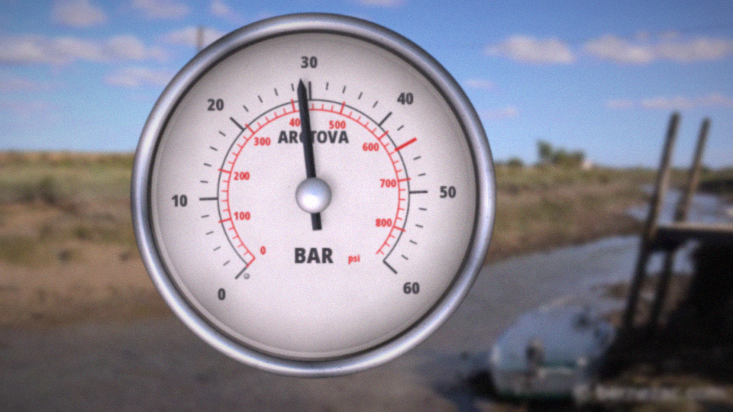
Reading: 29 (bar)
